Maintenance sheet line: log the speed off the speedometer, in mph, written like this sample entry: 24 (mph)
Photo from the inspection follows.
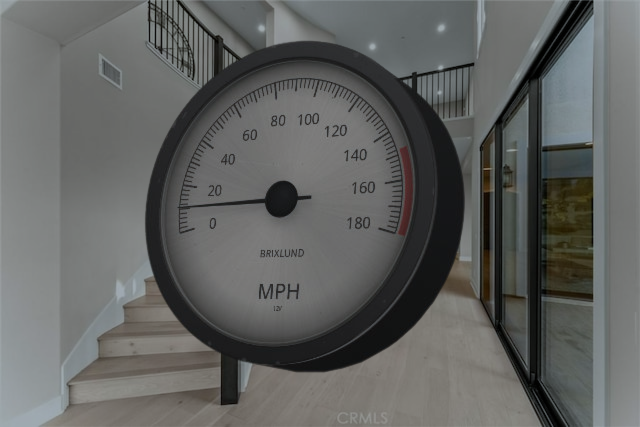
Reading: 10 (mph)
